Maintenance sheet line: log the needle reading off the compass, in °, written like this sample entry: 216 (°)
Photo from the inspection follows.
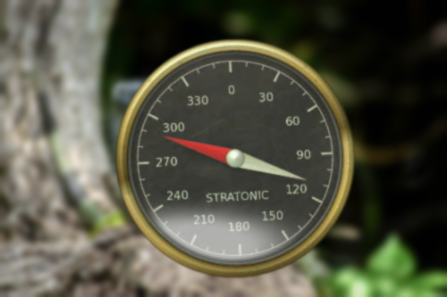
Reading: 290 (°)
